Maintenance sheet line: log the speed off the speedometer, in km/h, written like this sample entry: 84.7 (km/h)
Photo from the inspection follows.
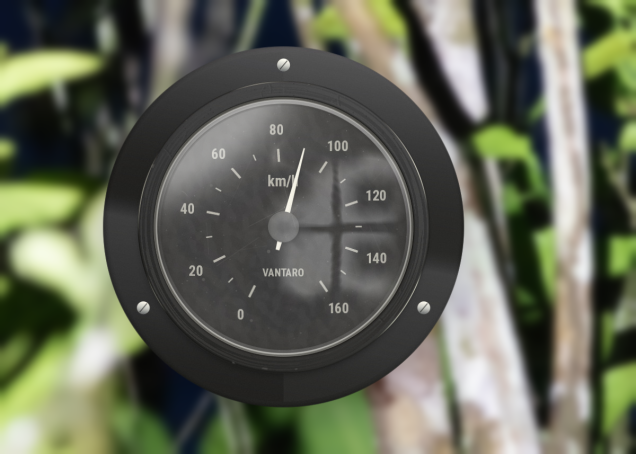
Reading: 90 (km/h)
